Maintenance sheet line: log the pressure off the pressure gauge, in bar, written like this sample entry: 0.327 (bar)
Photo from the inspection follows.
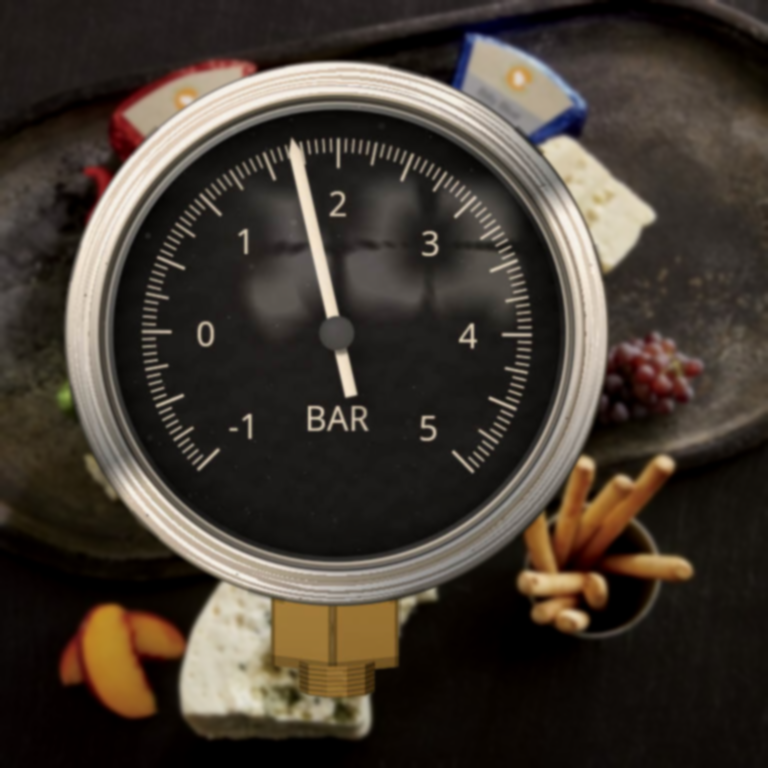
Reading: 1.7 (bar)
